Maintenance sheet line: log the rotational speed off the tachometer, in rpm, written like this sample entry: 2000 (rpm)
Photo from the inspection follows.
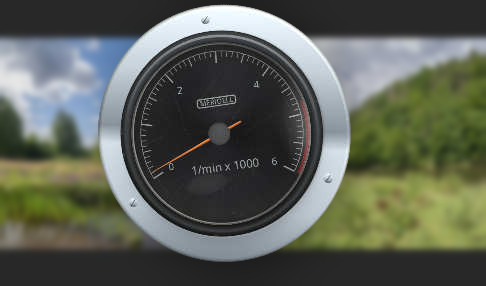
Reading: 100 (rpm)
